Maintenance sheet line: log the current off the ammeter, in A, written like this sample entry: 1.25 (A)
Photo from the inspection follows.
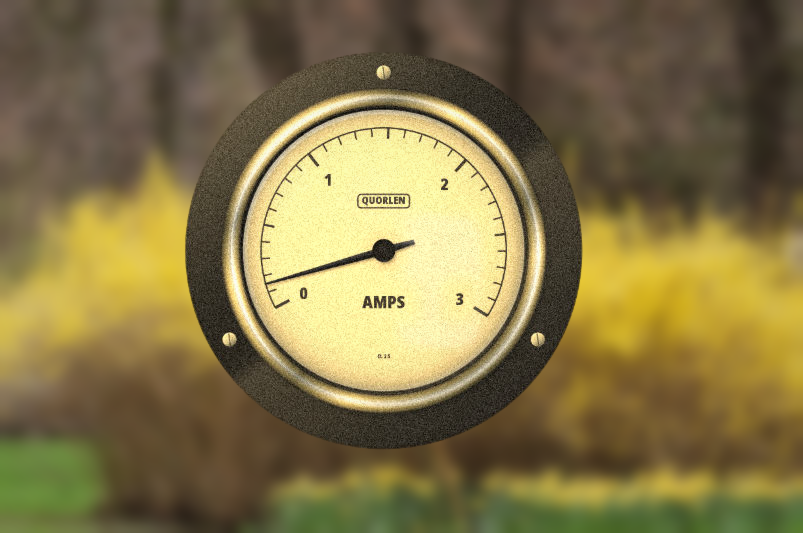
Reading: 0.15 (A)
